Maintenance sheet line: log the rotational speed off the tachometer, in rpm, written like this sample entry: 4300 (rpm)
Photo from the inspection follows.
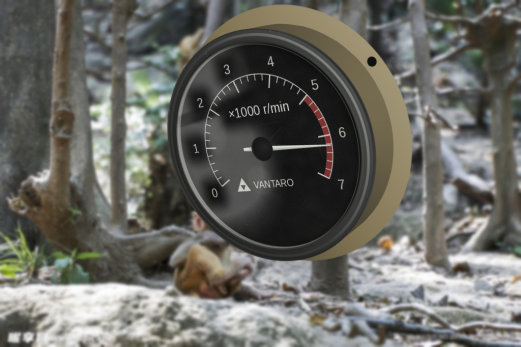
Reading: 6200 (rpm)
